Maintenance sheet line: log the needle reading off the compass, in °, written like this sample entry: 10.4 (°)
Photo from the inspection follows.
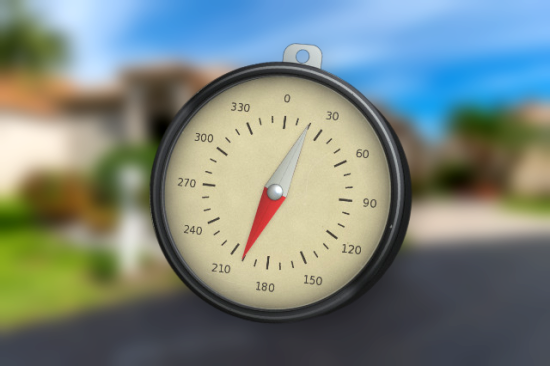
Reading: 200 (°)
